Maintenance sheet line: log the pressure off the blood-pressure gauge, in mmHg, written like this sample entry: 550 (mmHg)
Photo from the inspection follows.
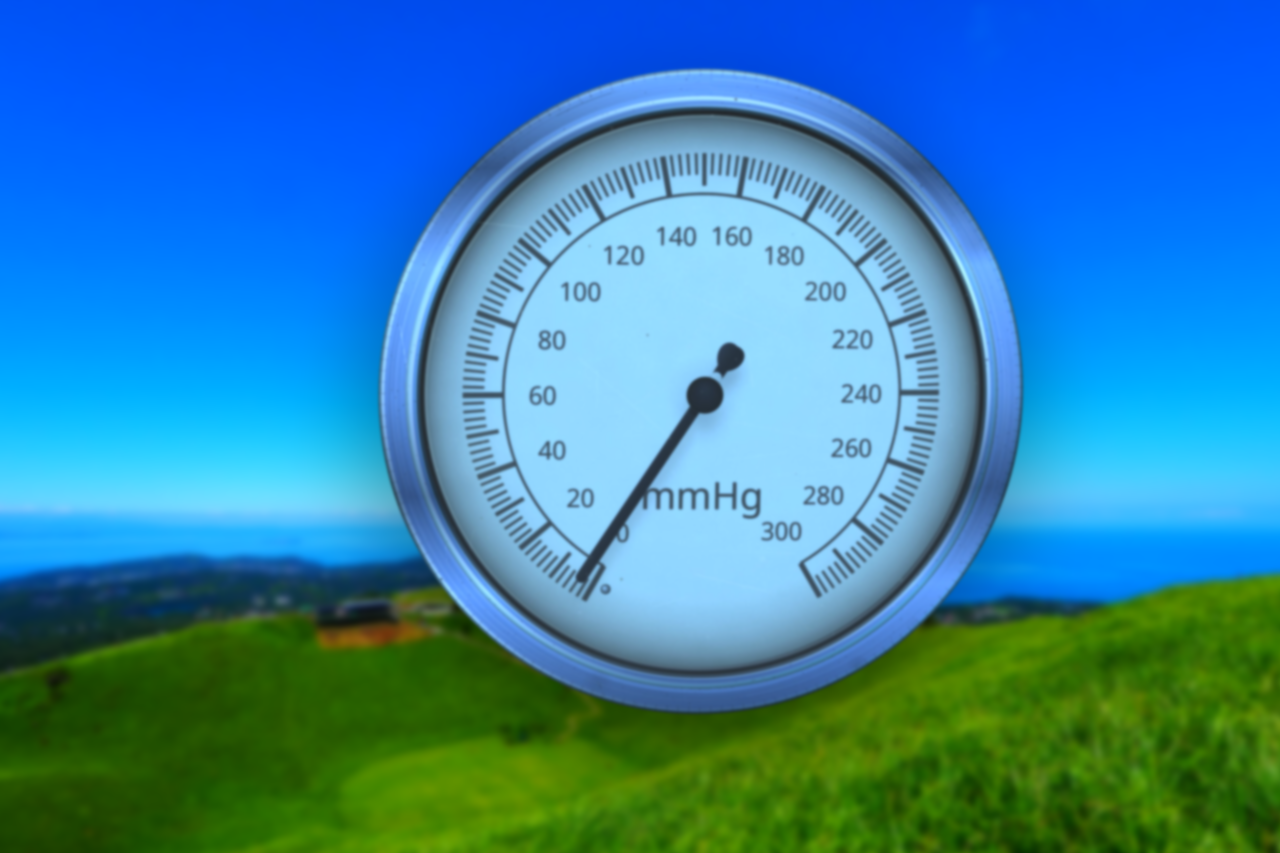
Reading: 4 (mmHg)
